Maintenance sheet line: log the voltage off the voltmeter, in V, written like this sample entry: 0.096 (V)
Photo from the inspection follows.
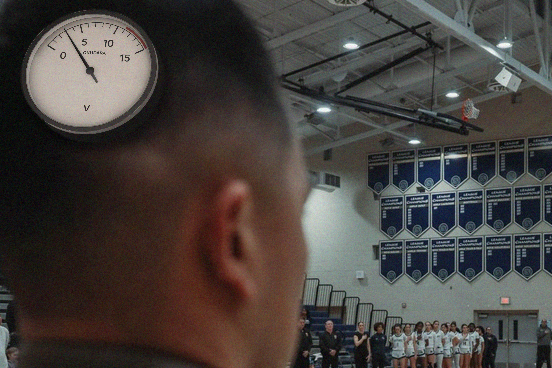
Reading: 3 (V)
